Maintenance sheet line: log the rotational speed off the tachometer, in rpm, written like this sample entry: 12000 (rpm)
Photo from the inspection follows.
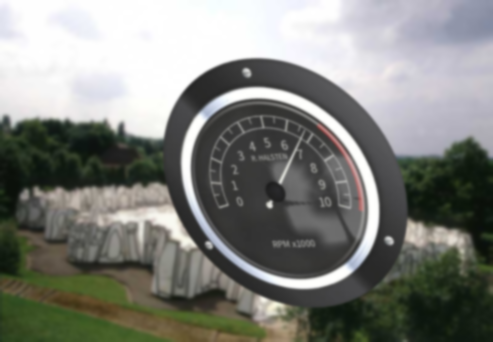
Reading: 6750 (rpm)
